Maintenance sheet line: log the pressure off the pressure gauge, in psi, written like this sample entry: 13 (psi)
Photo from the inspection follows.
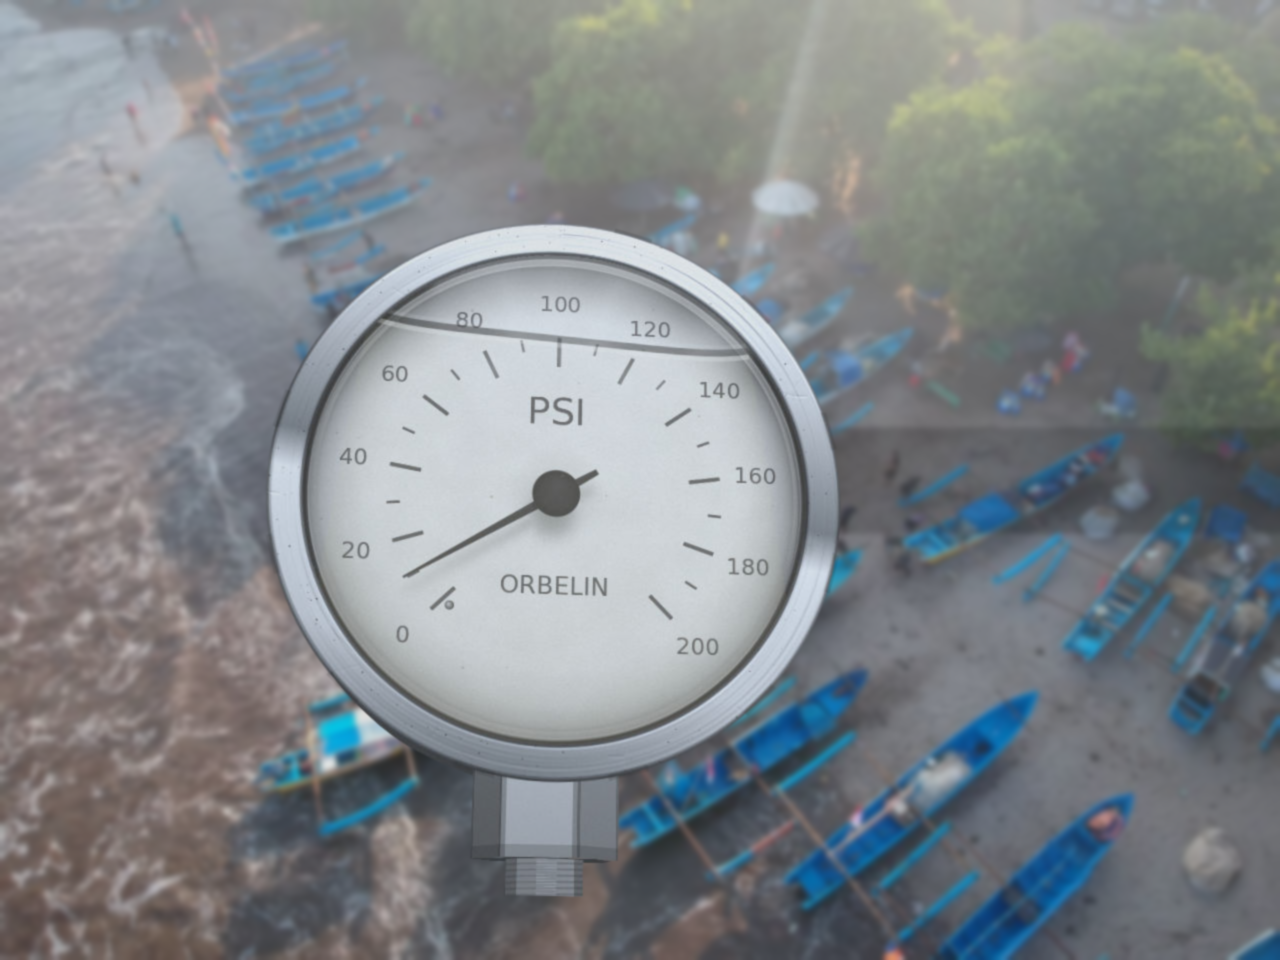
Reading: 10 (psi)
